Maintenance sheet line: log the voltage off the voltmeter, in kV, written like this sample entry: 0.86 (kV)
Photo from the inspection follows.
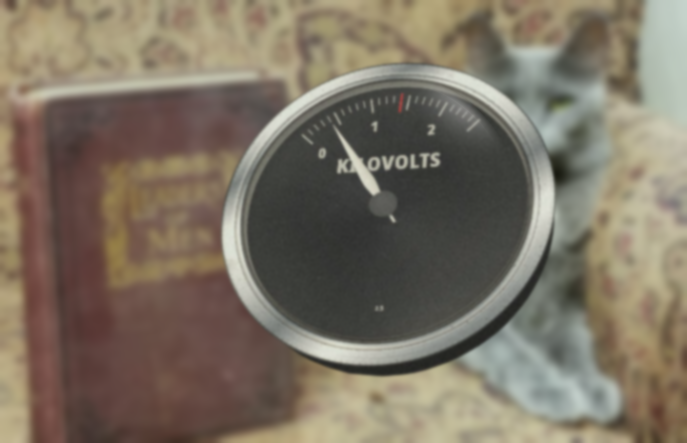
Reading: 0.4 (kV)
